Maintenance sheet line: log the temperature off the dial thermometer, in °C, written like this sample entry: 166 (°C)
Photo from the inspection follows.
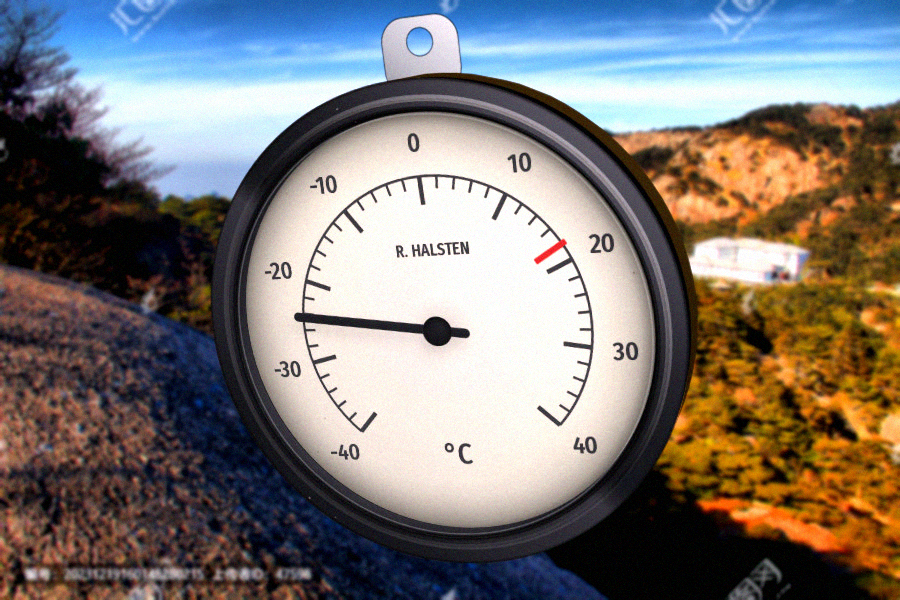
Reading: -24 (°C)
